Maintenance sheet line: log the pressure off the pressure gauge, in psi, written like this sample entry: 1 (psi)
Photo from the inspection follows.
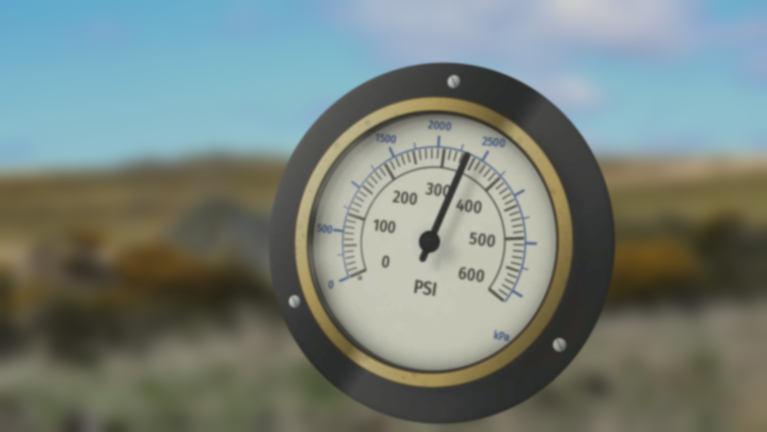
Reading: 340 (psi)
